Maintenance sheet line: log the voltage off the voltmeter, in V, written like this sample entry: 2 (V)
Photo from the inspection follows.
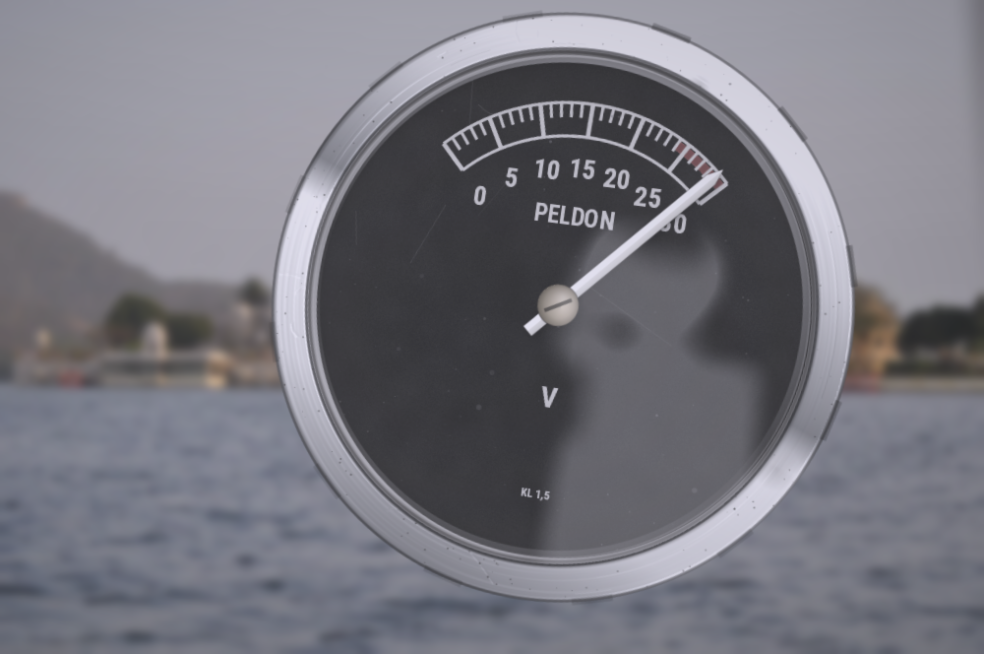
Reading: 29 (V)
